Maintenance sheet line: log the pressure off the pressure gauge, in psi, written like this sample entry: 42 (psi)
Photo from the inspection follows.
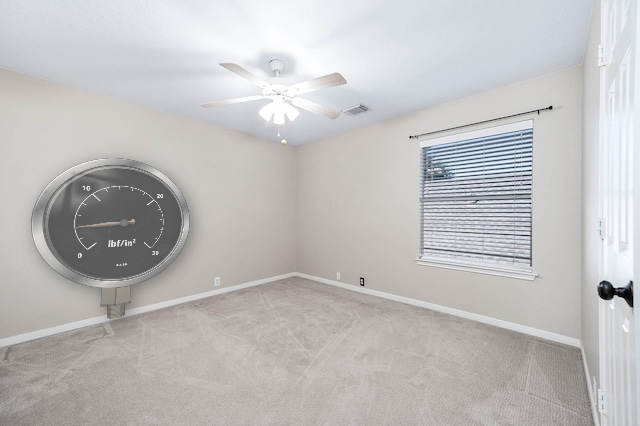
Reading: 4 (psi)
